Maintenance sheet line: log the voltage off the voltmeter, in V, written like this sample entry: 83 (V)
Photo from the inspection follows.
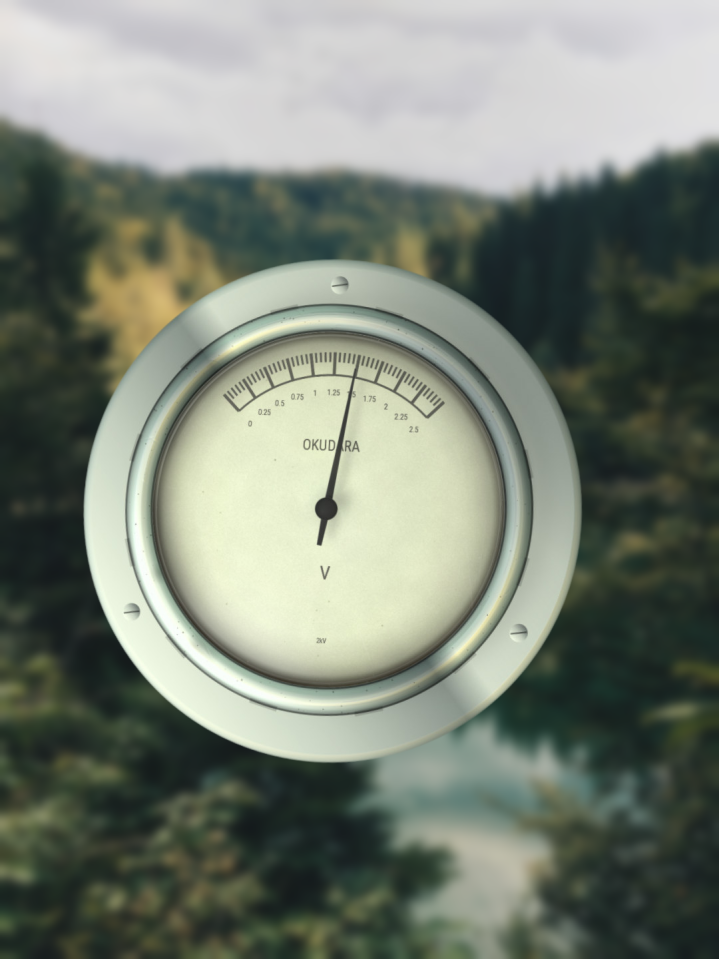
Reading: 1.5 (V)
